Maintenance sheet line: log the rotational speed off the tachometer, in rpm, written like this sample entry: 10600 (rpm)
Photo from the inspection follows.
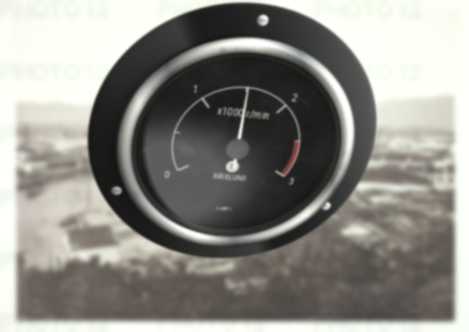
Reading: 1500 (rpm)
